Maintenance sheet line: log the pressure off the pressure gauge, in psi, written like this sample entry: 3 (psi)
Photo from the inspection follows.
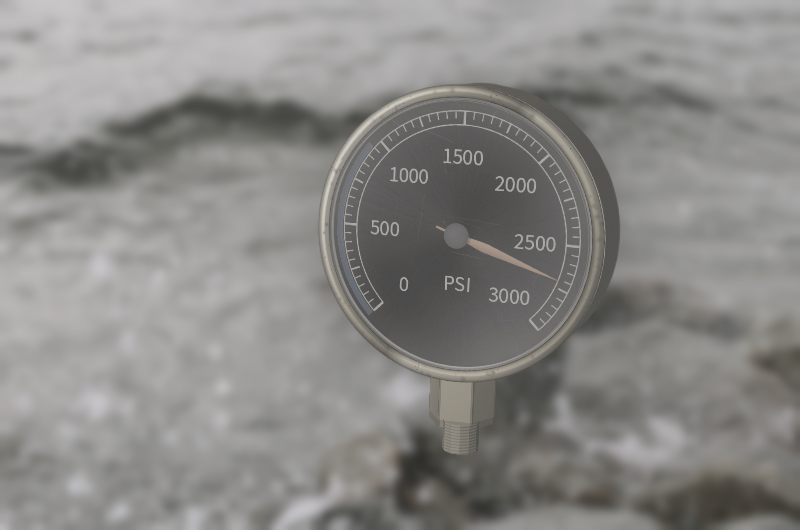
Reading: 2700 (psi)
